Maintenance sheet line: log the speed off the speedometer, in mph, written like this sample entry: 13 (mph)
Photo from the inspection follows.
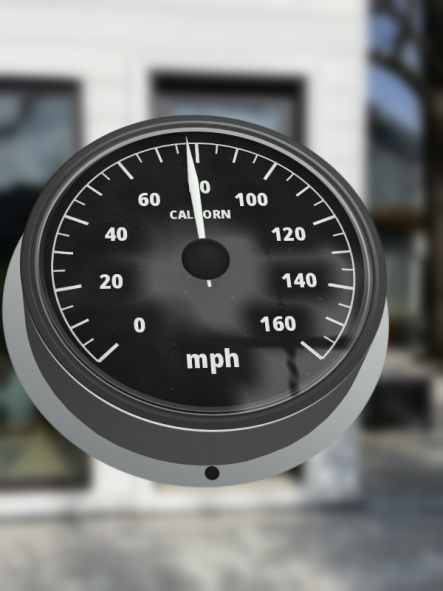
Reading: 77.5 (mph)
